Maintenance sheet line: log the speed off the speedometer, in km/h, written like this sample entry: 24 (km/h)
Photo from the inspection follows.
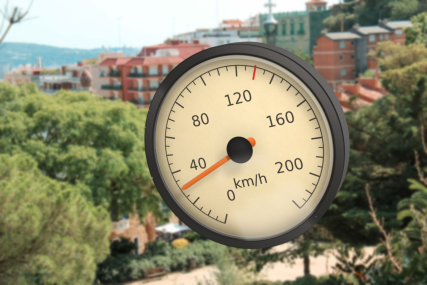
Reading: 30 (km/h)
